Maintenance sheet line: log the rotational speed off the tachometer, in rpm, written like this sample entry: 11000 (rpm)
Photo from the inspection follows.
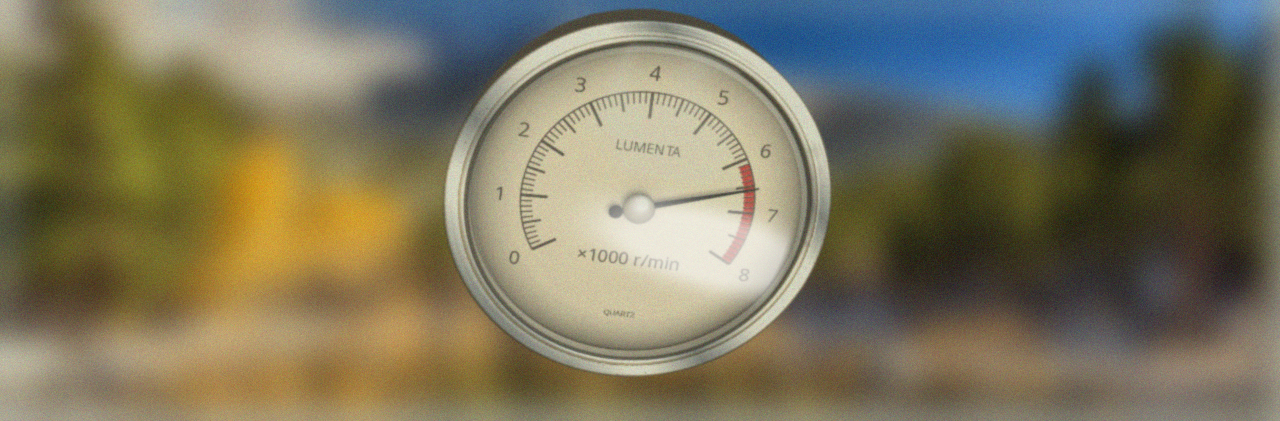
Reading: 6500 (rpm)
